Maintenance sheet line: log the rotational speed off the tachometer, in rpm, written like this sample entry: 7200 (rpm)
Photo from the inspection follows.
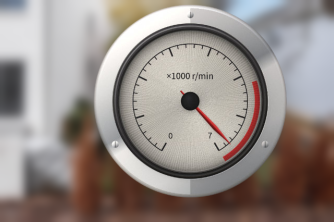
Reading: 6700 (rpm)
